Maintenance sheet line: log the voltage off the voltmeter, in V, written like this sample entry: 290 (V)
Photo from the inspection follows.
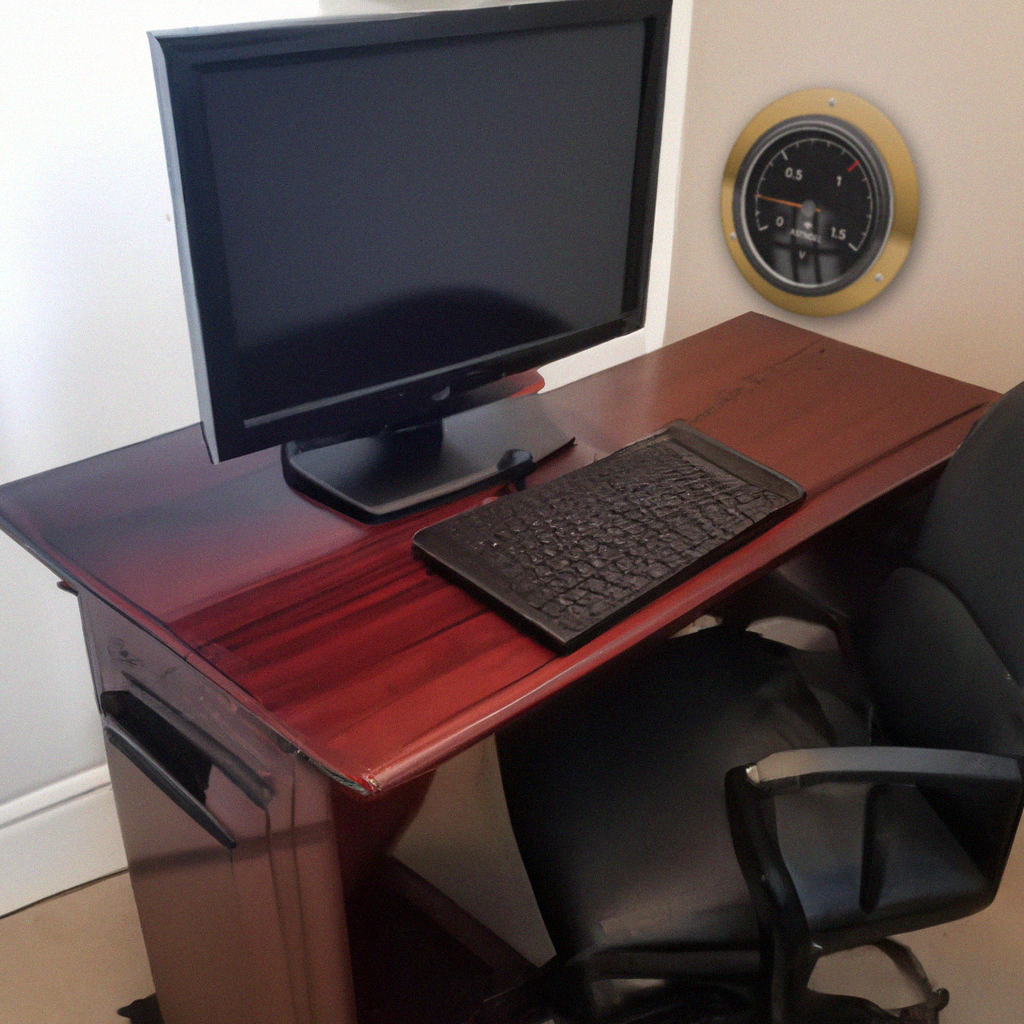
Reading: 0.2 (V)
